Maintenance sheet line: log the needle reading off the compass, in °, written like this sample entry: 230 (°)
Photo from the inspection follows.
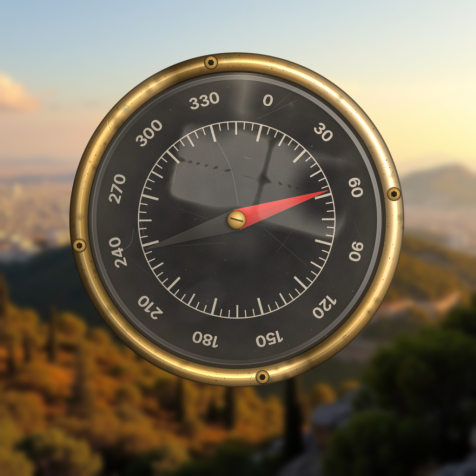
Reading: 57.5 (°)
